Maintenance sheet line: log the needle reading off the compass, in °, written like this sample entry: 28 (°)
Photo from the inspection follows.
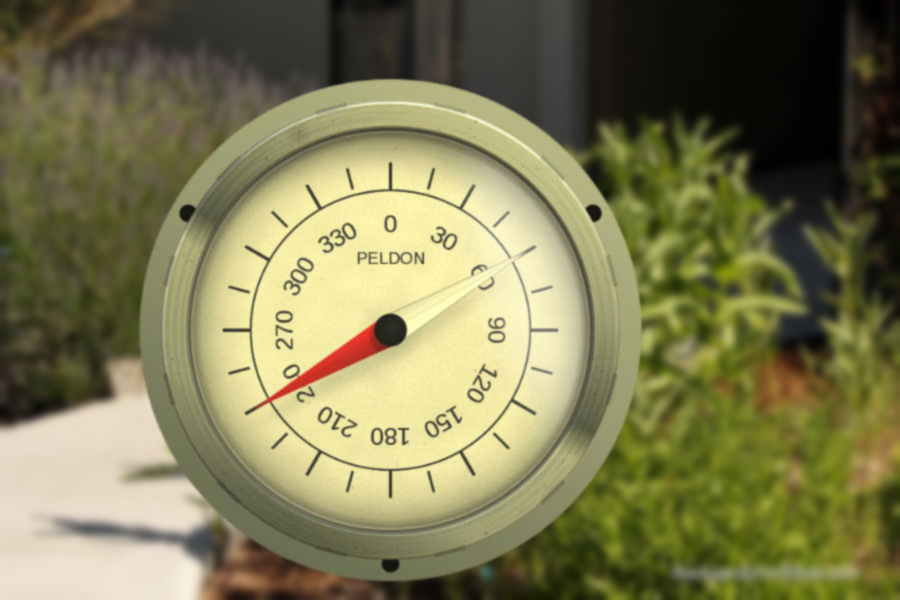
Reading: 240 (°)
